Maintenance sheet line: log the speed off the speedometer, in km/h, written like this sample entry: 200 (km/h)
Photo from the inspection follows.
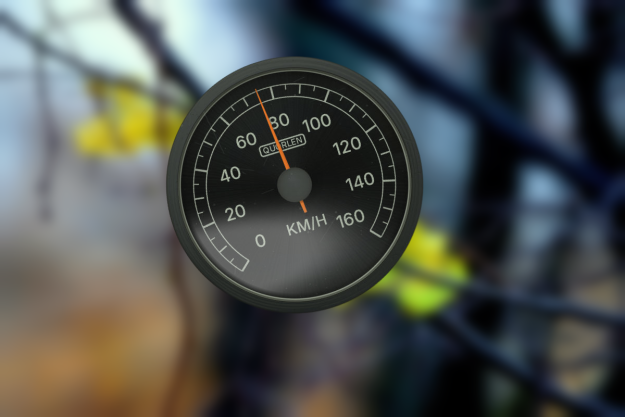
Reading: 75 (km/h)
